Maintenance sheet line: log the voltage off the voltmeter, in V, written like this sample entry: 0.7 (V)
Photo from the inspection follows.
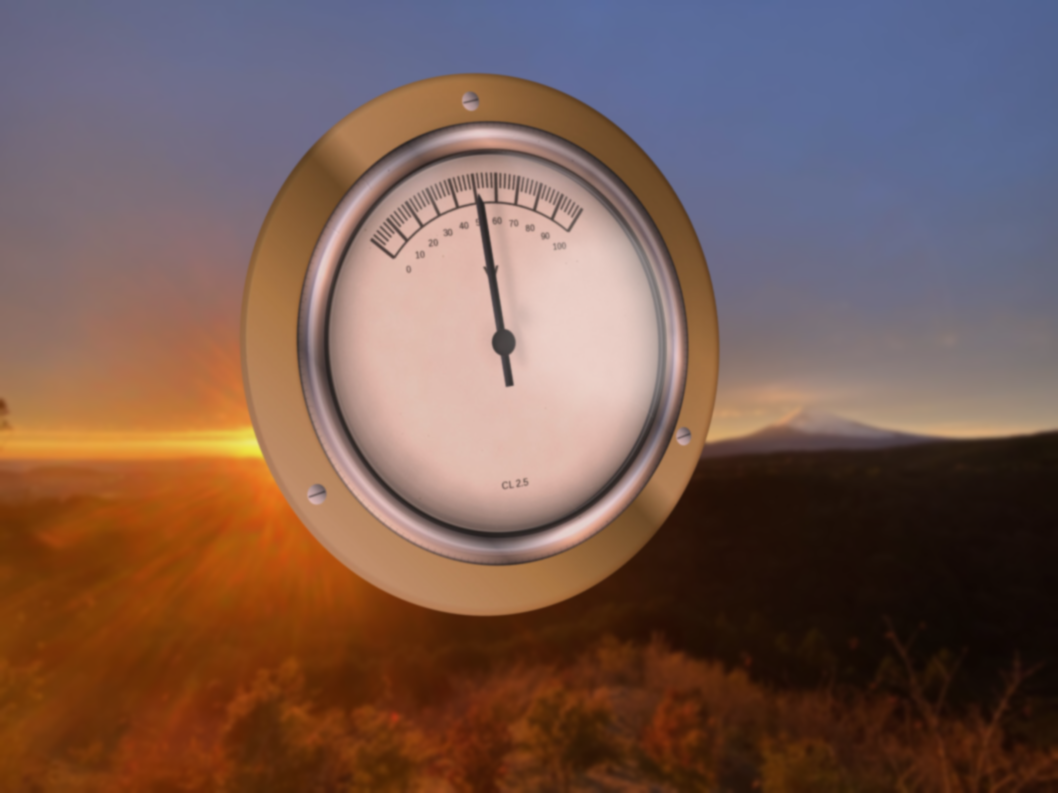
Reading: 50 (V)
